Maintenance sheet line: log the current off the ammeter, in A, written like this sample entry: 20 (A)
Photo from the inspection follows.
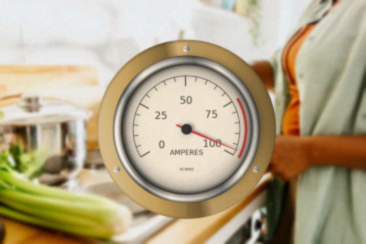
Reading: 97.5 (A)
